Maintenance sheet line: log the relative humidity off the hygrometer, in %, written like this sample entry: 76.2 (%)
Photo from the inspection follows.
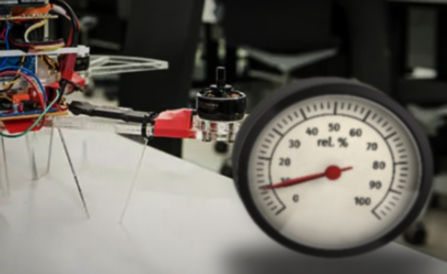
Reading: 10 (%)
